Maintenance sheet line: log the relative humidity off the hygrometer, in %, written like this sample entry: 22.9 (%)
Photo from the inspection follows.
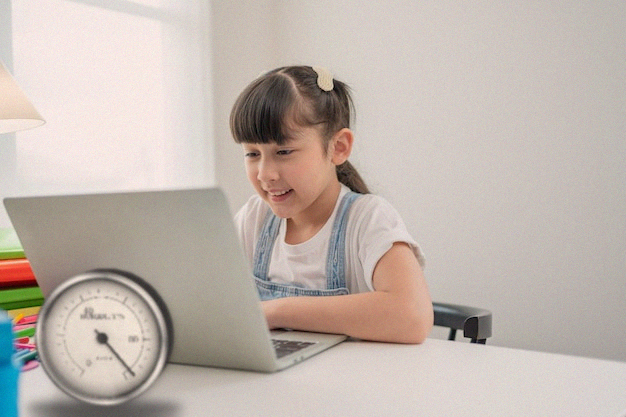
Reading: 96 (%)
